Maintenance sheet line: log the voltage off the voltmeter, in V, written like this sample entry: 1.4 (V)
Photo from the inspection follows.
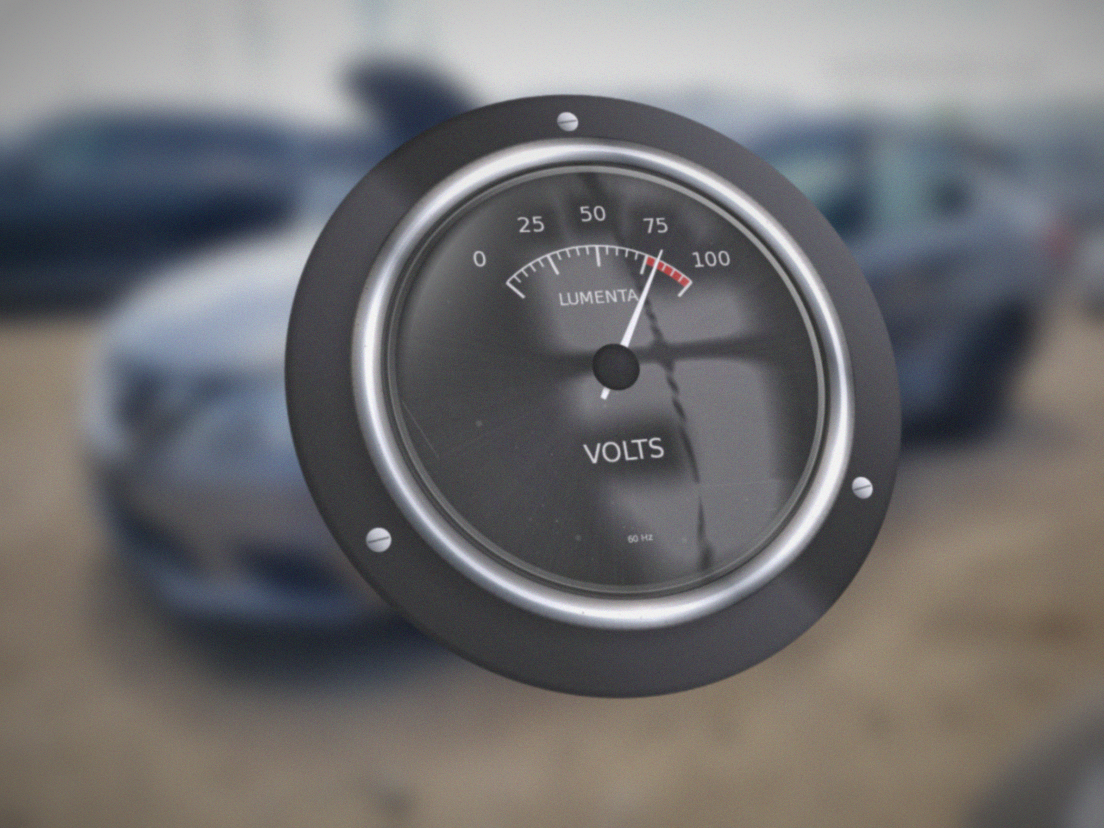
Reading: 80 (V)
